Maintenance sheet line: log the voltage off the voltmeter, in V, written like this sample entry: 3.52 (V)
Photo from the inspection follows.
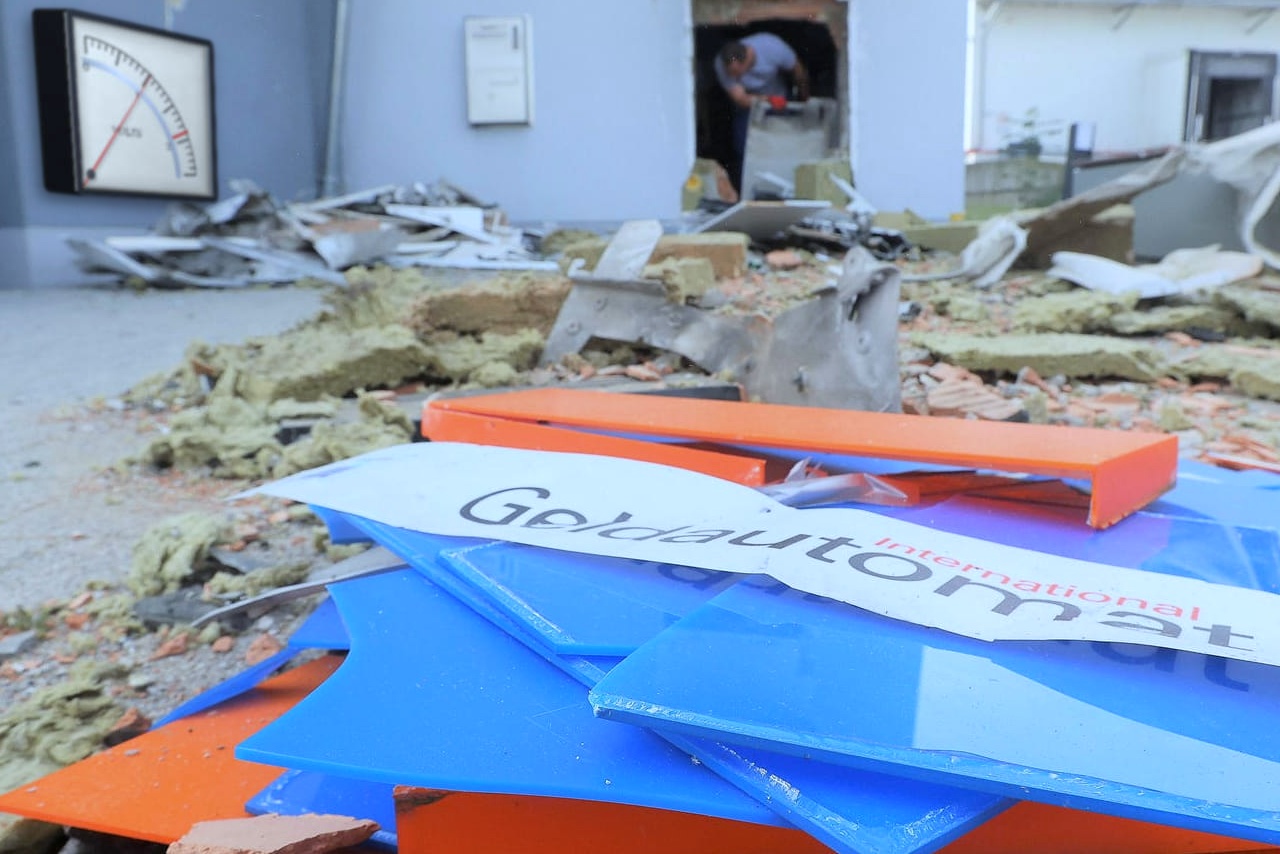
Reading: 1 (V)
